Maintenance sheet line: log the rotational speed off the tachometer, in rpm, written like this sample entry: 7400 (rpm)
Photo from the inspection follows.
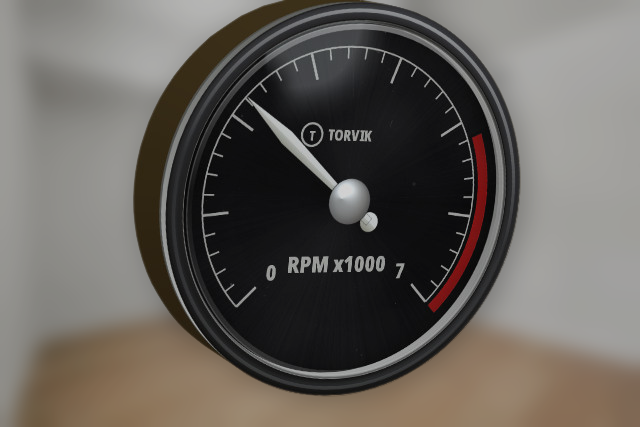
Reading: 2200 (rpm)
